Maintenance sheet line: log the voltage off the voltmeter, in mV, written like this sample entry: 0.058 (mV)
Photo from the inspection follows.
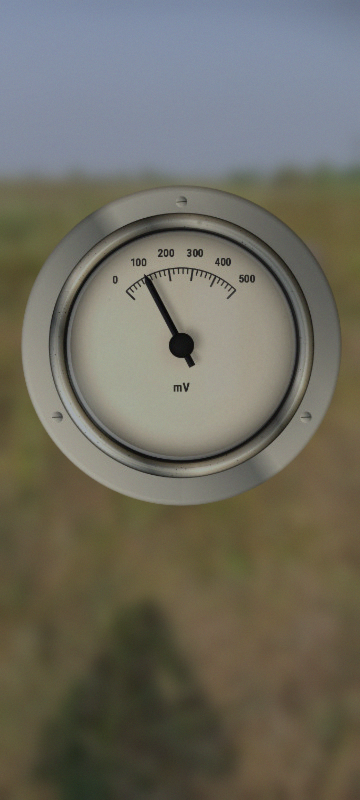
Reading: 100 (mV)
